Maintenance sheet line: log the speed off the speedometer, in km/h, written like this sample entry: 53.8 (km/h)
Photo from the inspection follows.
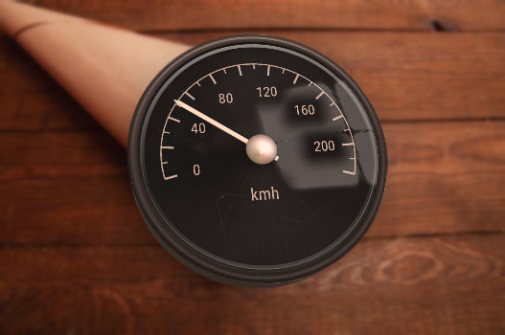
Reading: 50 (km/h)
